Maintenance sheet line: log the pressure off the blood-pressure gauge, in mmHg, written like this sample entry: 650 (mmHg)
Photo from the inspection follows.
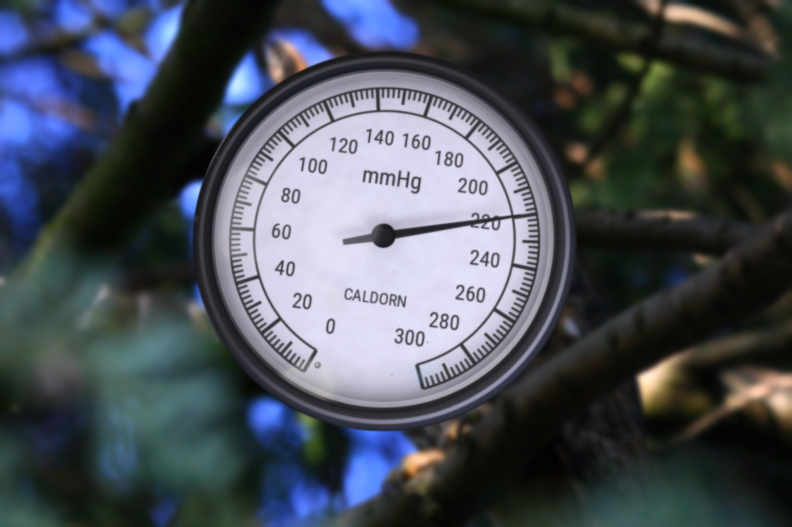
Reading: 220 (mmHg)
